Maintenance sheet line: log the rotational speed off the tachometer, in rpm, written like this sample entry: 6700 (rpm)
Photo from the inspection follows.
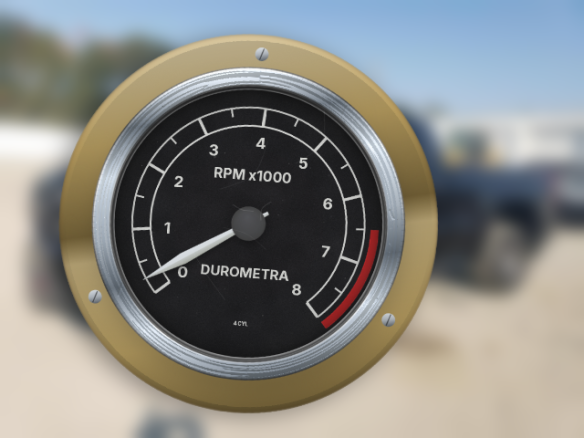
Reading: 250 (rpm)
